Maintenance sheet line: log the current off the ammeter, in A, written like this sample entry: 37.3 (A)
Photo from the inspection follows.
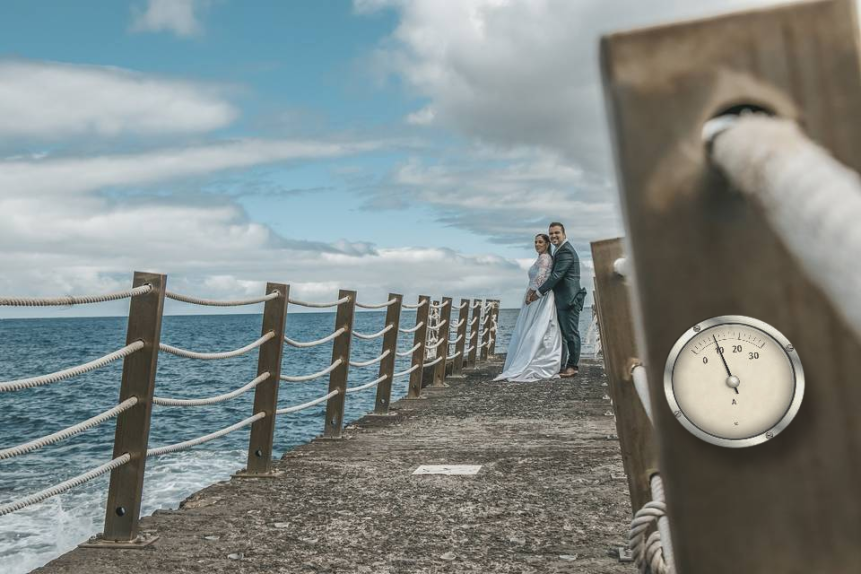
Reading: 10 (A)
